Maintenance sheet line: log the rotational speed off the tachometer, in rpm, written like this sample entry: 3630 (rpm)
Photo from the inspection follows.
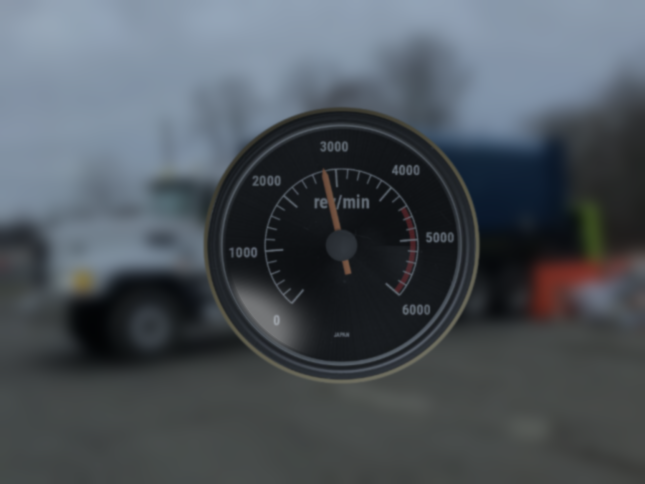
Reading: 2800 (rpm)
